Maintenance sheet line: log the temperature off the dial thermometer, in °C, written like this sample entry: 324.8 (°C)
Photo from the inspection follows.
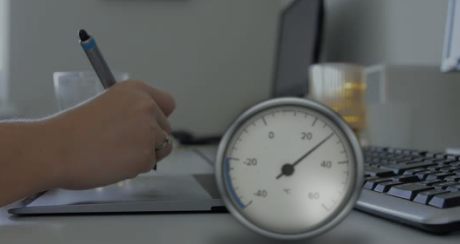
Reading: 28 (°C)
